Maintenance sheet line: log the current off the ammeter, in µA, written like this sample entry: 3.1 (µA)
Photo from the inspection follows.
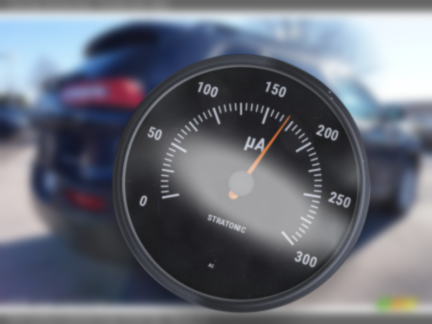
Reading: 170 (µA)
